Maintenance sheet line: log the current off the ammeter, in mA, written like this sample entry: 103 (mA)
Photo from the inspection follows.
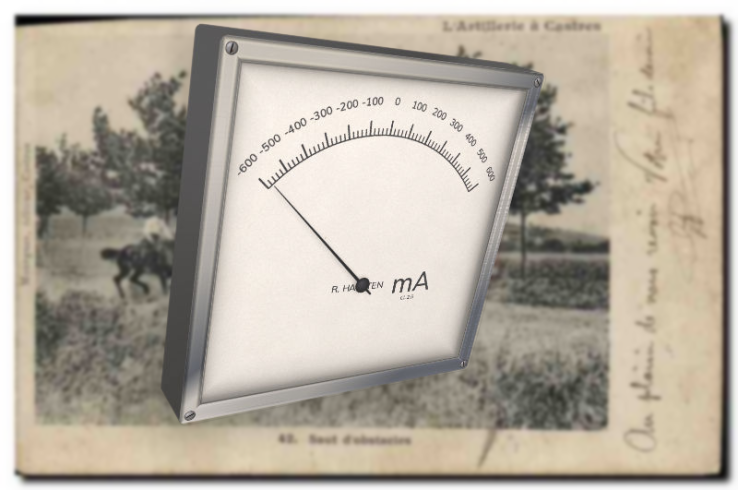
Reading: -580 (mA)
